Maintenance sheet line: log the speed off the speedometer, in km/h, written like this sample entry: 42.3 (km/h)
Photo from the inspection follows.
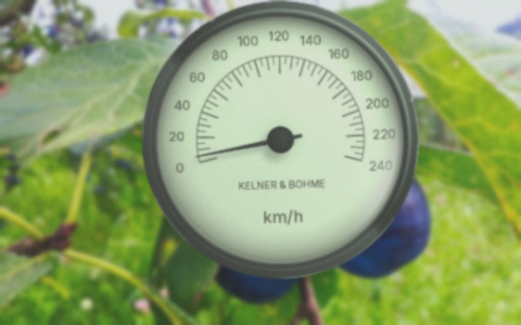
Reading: 5 (km/h)
